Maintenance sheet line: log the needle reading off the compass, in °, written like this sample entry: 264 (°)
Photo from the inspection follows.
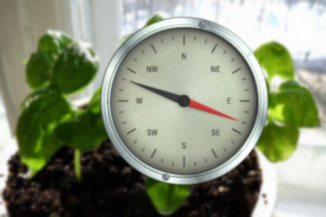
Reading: 110 (°)
